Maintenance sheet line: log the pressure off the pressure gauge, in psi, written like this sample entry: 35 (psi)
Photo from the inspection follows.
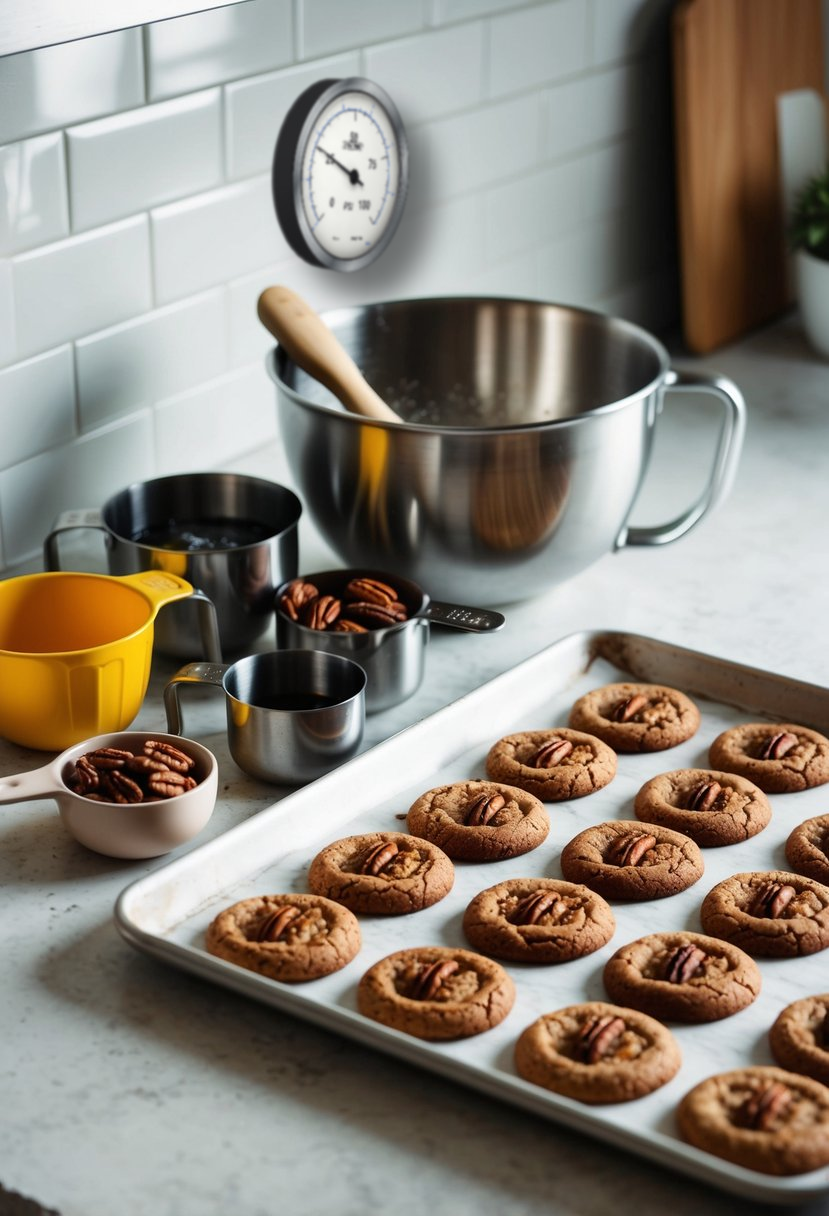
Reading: 25 (psi)
